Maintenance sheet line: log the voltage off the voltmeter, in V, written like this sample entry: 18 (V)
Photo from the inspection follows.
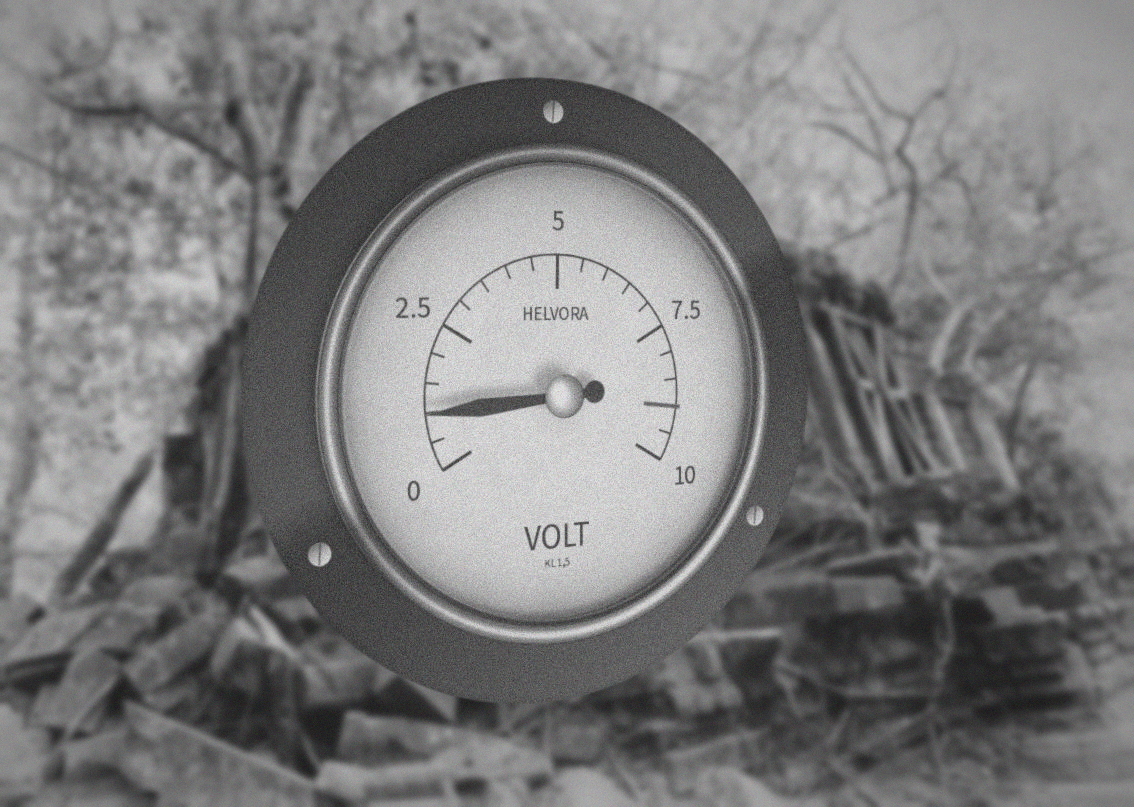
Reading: 1 (V)
